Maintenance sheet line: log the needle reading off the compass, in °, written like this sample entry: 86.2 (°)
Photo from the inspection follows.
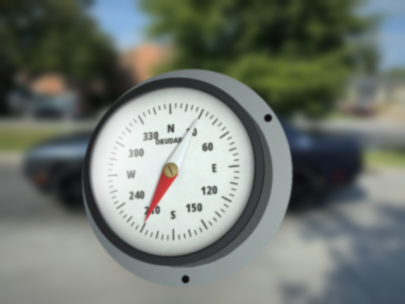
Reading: 210 (°)
